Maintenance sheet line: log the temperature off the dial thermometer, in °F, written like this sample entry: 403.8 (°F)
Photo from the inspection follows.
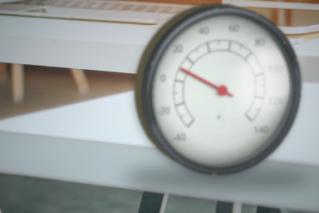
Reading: 10 (°F)
